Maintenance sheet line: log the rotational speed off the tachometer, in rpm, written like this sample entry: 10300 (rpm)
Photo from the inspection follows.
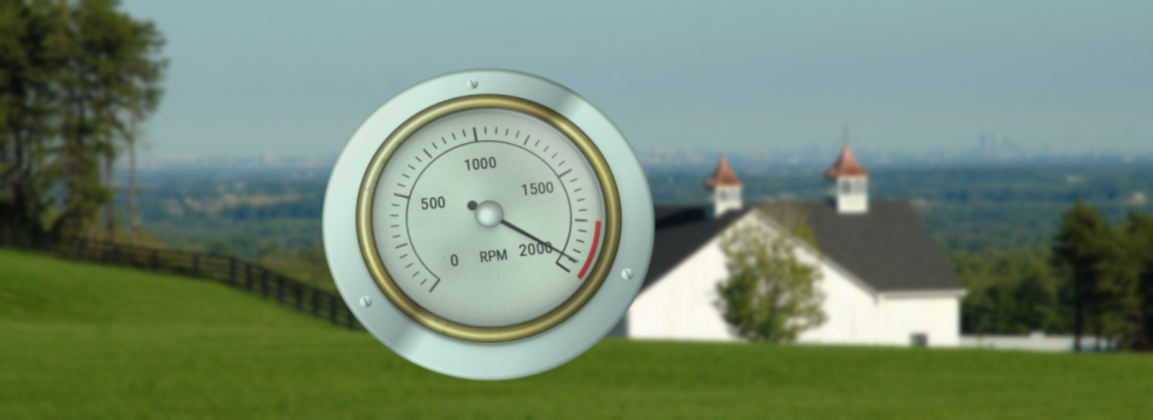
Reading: 1950 (rpm)
